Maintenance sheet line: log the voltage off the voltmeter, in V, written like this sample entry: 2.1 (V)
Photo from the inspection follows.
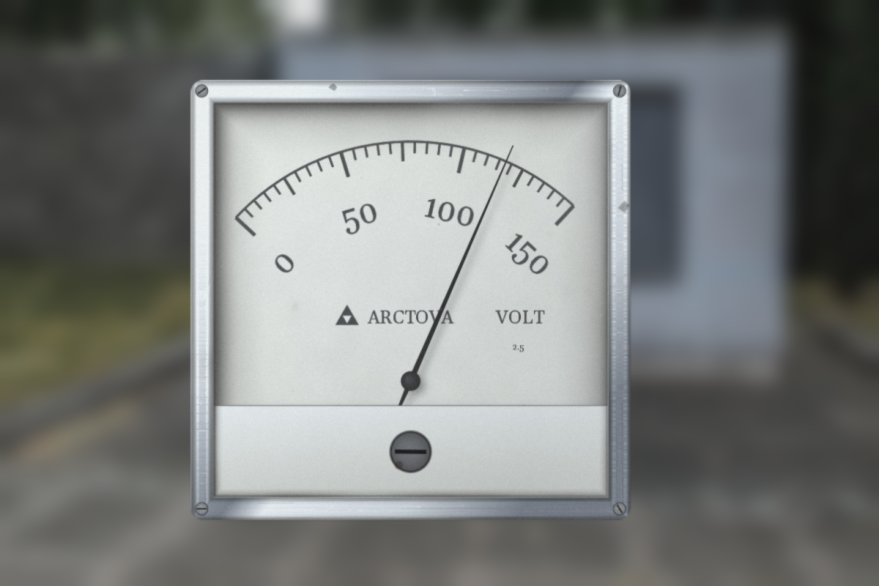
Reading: 117.5 (V)
